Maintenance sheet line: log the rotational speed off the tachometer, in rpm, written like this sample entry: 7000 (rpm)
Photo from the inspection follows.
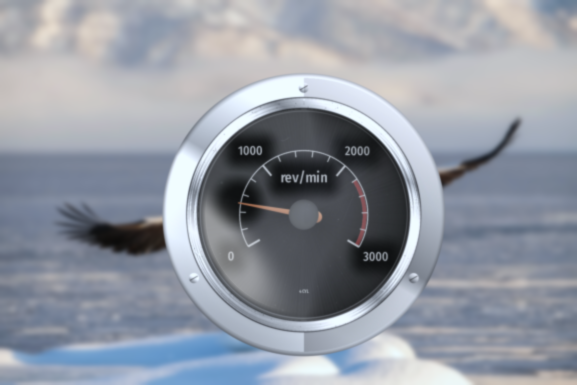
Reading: 500 (rpm)
